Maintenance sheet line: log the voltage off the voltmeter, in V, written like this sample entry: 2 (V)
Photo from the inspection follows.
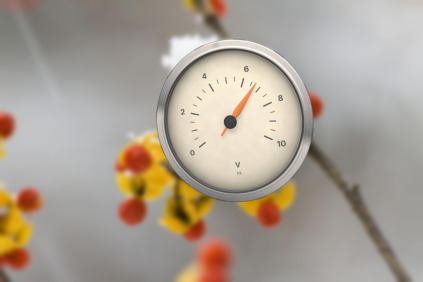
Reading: 6.75 (V)
